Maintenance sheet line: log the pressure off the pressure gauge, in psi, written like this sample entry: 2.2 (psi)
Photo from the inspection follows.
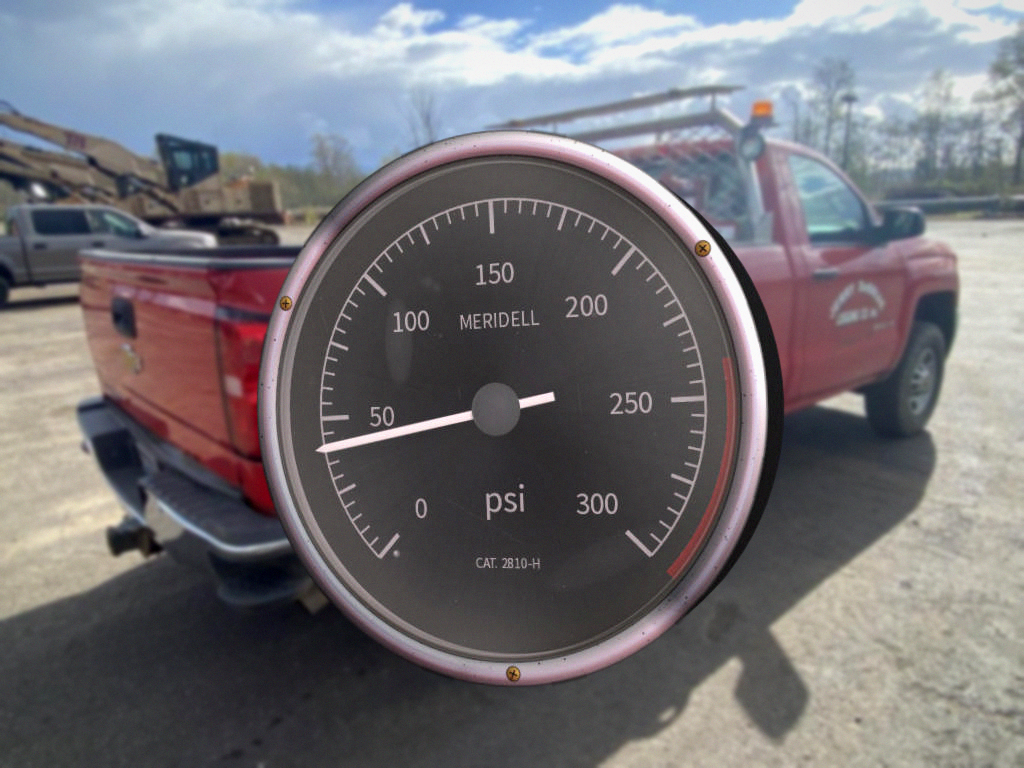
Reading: 40 (psi)
